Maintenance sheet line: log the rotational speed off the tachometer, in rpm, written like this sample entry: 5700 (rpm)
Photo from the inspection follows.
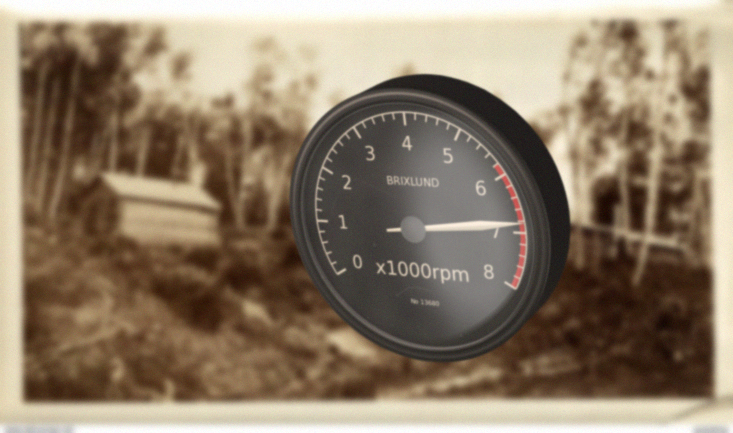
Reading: 6800 (rpm)
